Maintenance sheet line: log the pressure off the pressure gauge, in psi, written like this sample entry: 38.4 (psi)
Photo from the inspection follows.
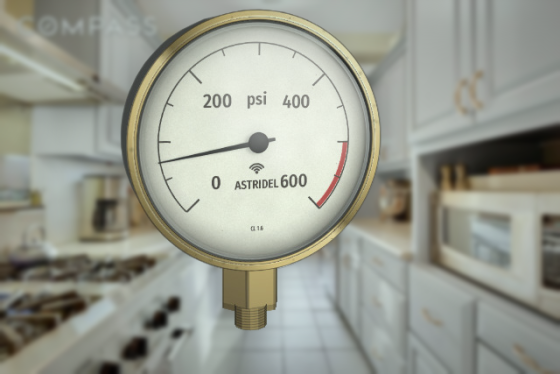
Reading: 75 (psi)
